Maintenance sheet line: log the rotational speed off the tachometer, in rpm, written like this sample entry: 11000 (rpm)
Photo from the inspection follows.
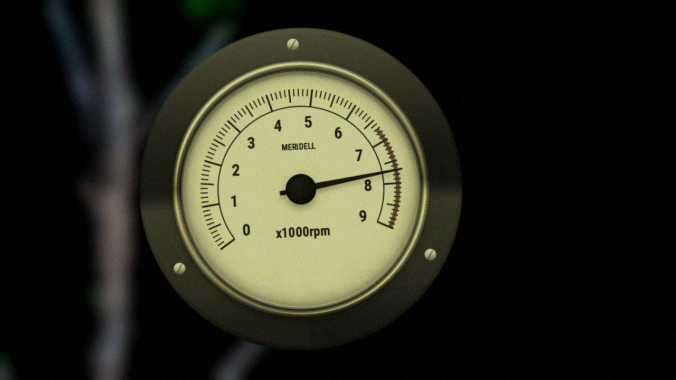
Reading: 7700 (rpm)
